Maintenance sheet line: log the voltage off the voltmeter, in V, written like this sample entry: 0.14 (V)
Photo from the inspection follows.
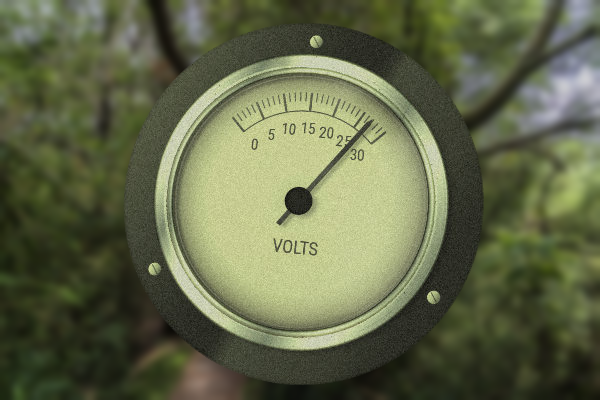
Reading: 27 (V)
